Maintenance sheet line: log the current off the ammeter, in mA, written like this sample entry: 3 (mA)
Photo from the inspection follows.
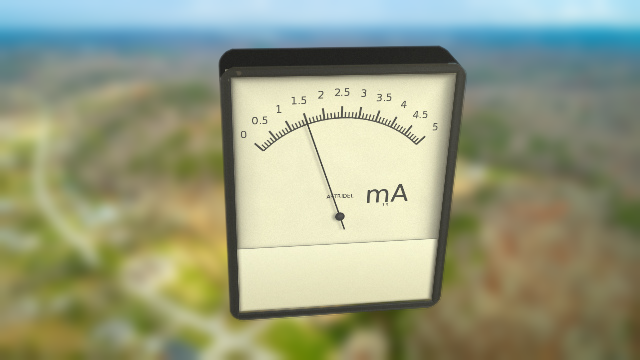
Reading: 1.5 (mA)
